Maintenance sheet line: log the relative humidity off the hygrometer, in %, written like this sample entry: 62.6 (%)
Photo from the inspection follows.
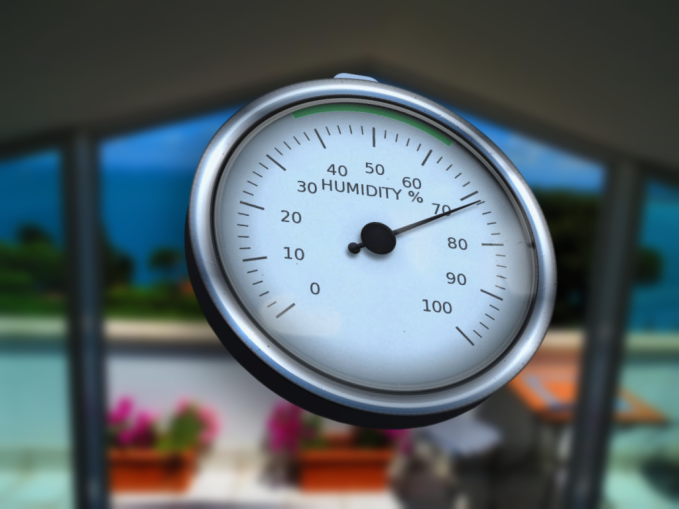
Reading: 72 (%)
